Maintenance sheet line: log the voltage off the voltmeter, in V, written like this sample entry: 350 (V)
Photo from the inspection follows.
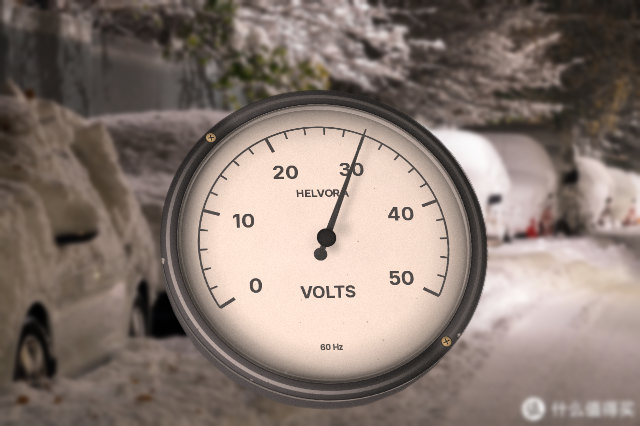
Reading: 30 (V)
